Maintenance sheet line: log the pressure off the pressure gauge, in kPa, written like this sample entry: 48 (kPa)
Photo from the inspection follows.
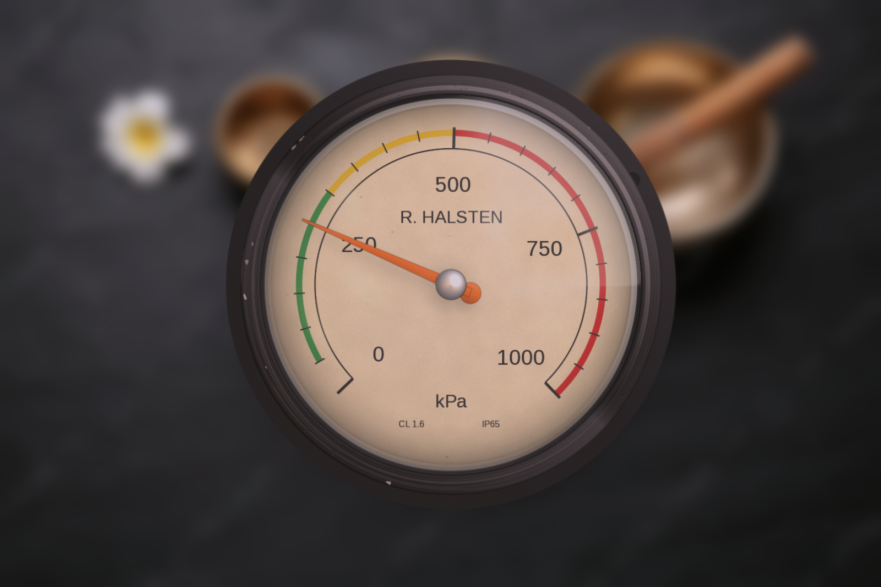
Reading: 250 (kPa)
